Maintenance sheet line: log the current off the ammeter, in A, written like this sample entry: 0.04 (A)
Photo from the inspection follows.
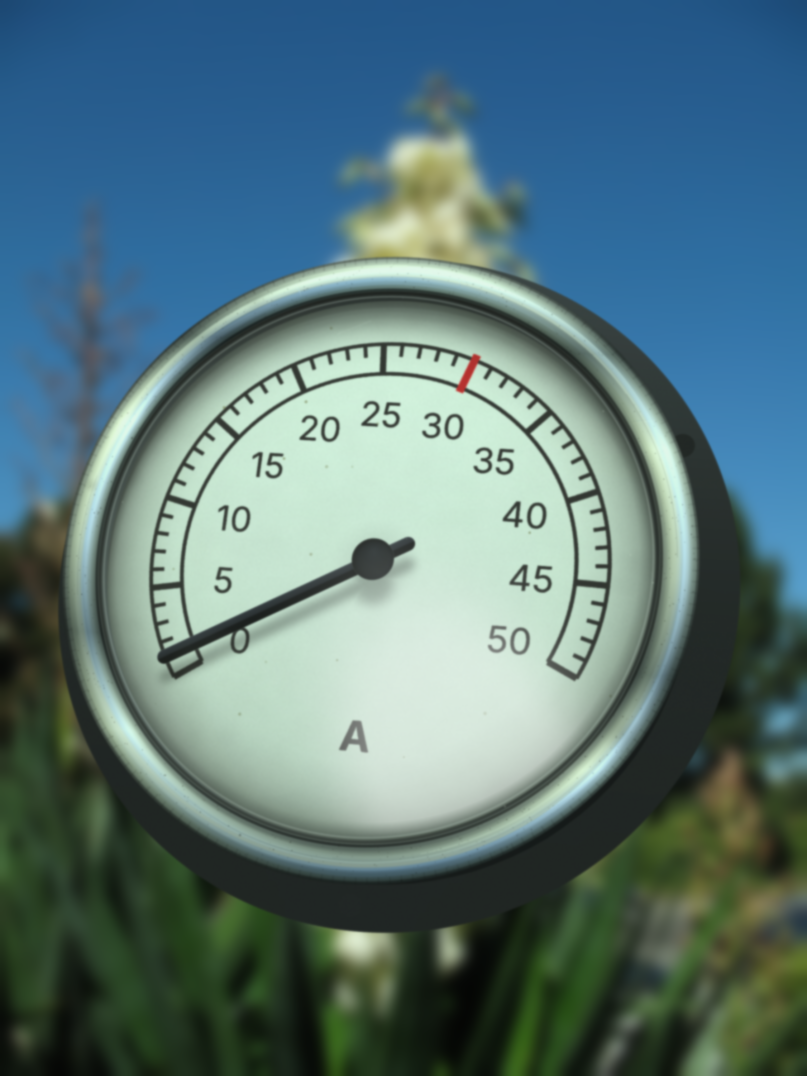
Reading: 1 (A)
